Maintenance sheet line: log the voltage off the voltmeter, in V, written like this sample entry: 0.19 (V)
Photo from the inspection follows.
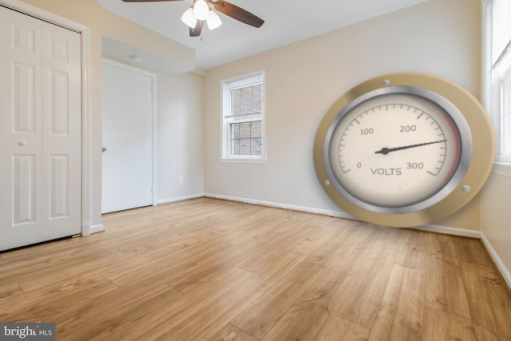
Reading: 250 (V)
